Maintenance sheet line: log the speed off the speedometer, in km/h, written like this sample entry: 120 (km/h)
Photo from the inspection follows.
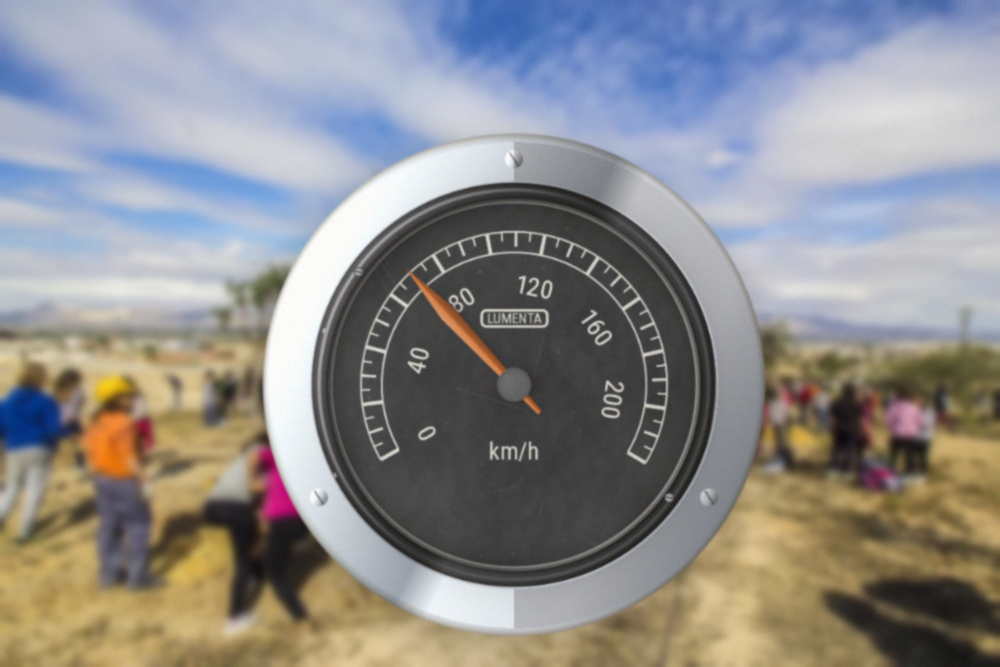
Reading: 70 (km/h)
